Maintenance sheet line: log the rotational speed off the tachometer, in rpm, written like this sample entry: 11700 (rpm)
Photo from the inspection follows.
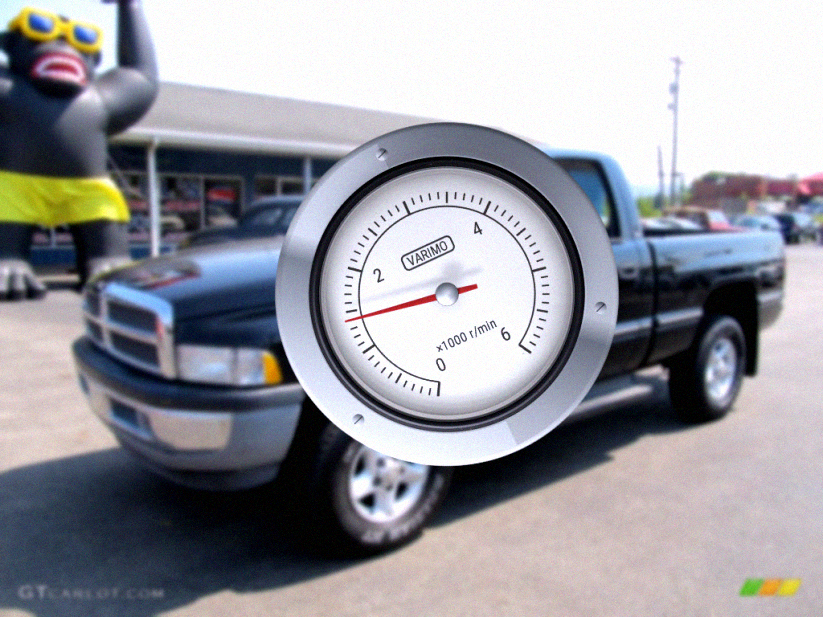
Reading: 1400 (rpm)
